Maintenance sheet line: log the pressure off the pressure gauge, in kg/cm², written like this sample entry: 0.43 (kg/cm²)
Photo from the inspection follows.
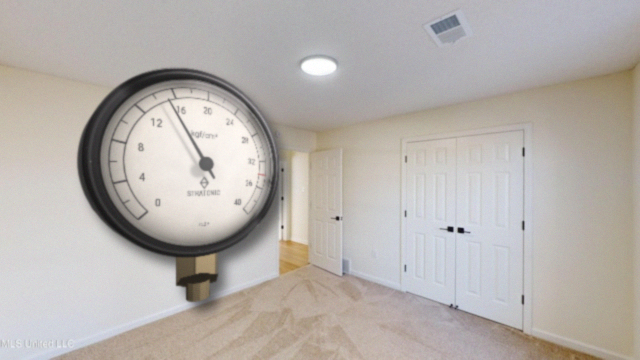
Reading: 15 (kg/cm²)
